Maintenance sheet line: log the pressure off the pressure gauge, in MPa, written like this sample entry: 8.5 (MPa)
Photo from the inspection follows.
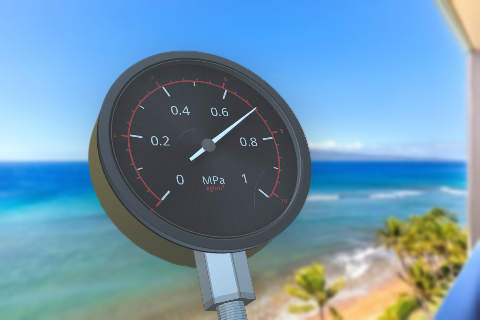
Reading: 0.7 (MPa)
